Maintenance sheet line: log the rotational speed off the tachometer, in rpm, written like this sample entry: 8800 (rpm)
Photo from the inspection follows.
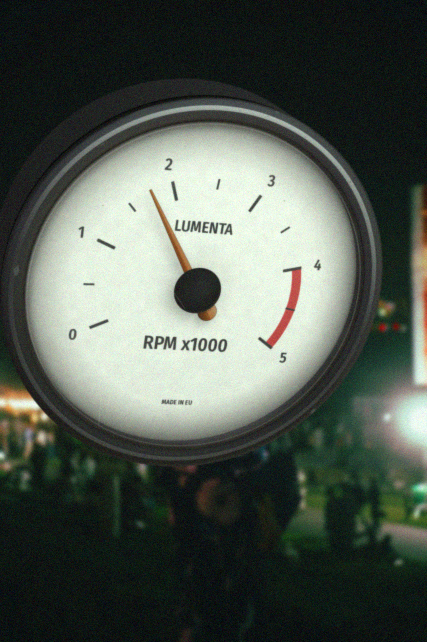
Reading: 1750 (rpm)
